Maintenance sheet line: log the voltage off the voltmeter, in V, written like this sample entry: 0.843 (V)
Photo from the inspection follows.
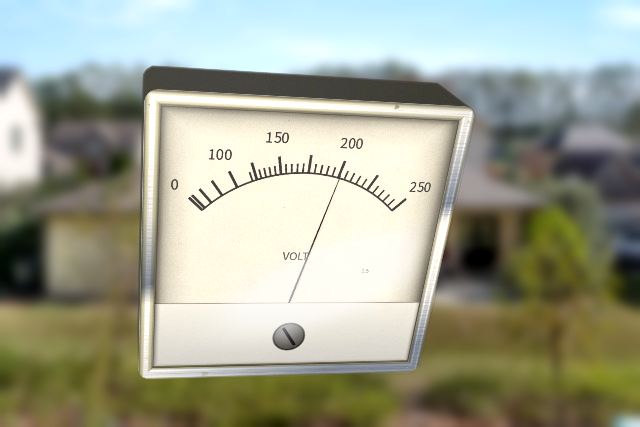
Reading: 200 (V)
